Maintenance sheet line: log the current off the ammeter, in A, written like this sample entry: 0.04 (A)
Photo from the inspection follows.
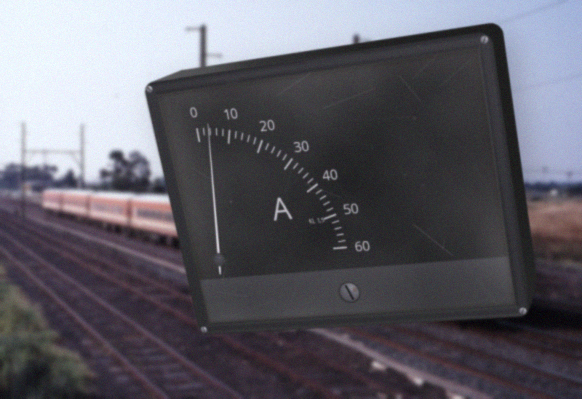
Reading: 4 (A)
